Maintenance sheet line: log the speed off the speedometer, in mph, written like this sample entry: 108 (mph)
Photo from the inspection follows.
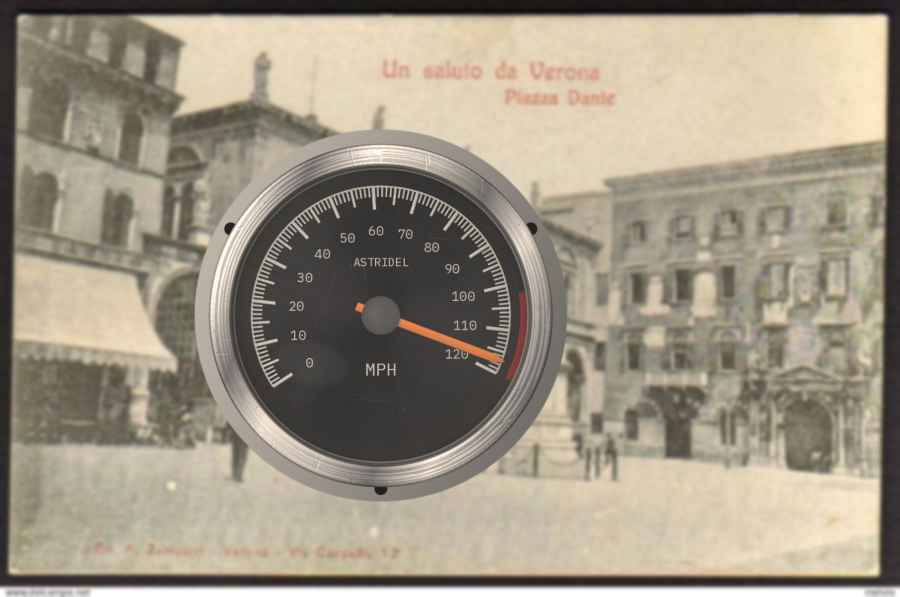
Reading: 117 (mph)
